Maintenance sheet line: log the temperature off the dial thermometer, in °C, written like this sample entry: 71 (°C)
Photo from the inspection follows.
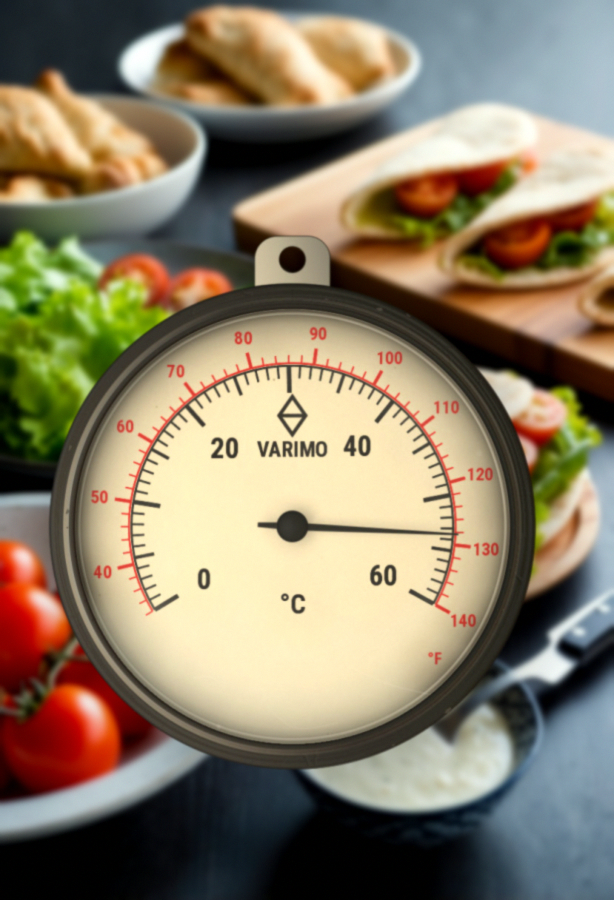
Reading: 53.5 (°C)
